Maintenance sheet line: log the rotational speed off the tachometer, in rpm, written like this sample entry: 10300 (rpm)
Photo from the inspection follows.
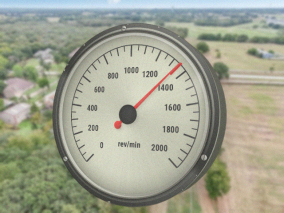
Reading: 1350 (rpm)
